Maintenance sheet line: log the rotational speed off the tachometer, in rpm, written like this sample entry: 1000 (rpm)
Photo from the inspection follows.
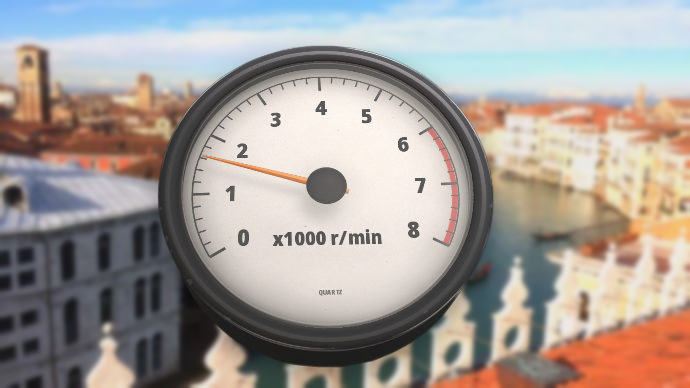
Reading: 1600 (rpm)
